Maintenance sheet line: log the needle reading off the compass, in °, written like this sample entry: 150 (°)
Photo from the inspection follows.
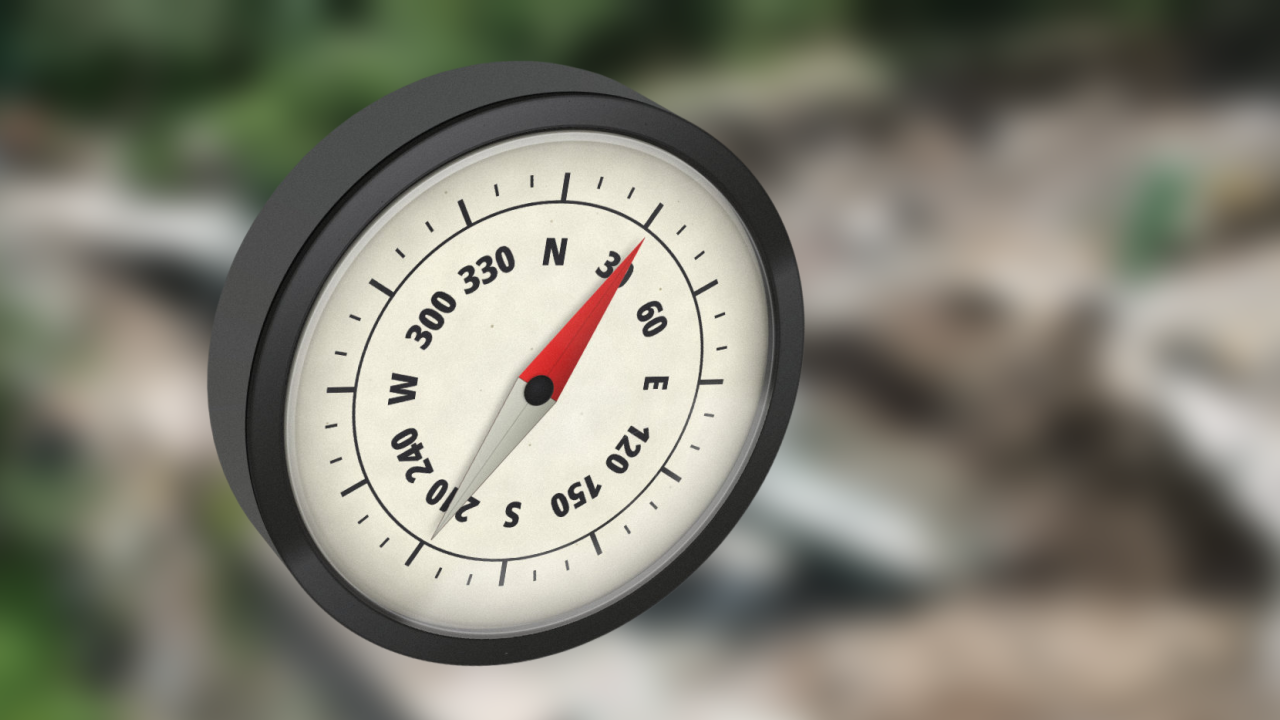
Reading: 30 (°)
